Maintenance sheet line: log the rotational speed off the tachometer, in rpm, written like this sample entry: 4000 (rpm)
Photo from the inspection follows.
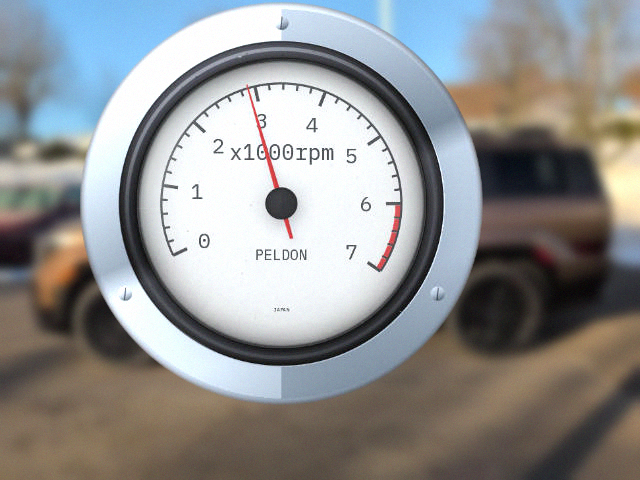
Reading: 2900 (rpm)
